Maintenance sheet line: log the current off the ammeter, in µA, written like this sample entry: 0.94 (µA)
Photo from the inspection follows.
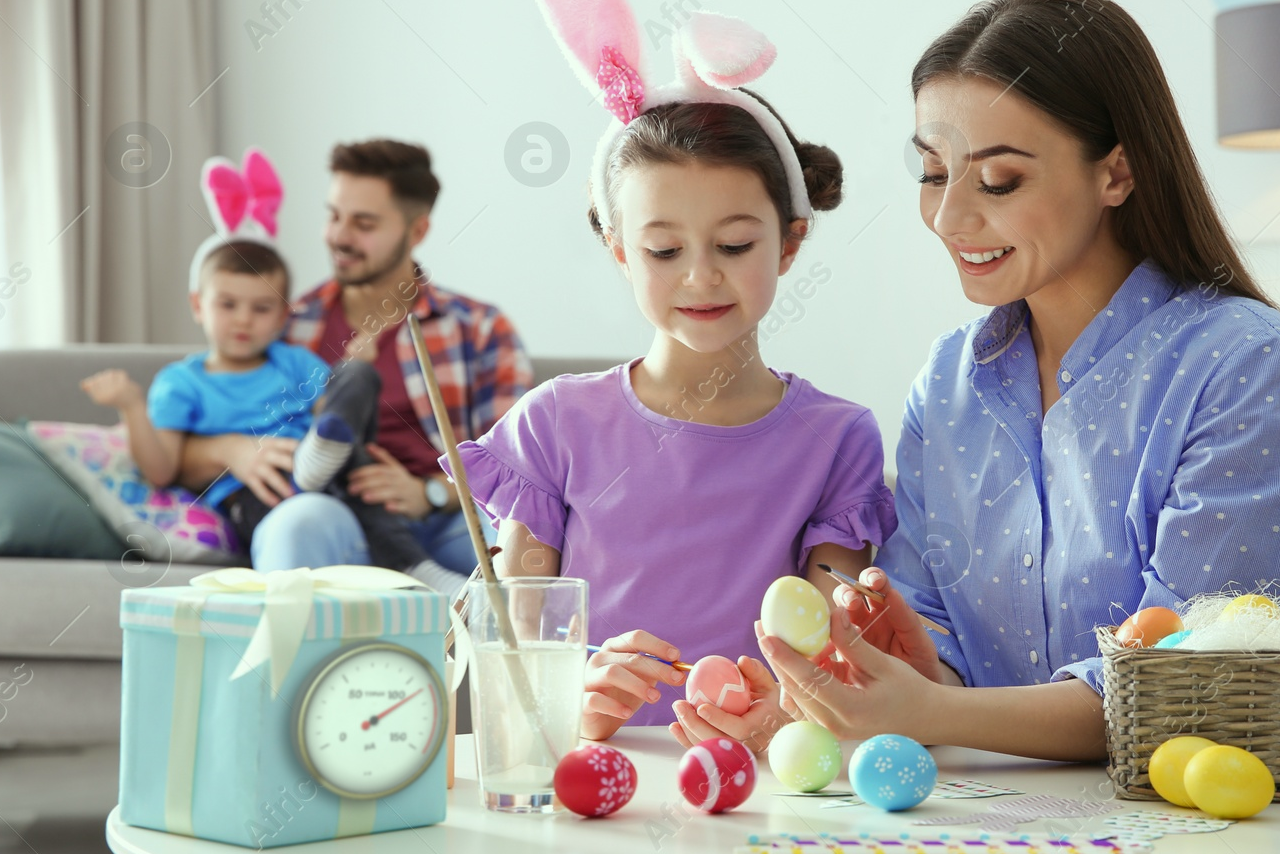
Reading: 110 (µA)
